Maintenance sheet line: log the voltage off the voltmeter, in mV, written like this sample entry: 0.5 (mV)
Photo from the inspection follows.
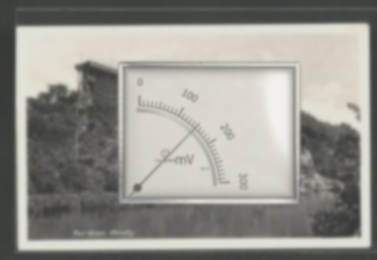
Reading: 150 (mV)
